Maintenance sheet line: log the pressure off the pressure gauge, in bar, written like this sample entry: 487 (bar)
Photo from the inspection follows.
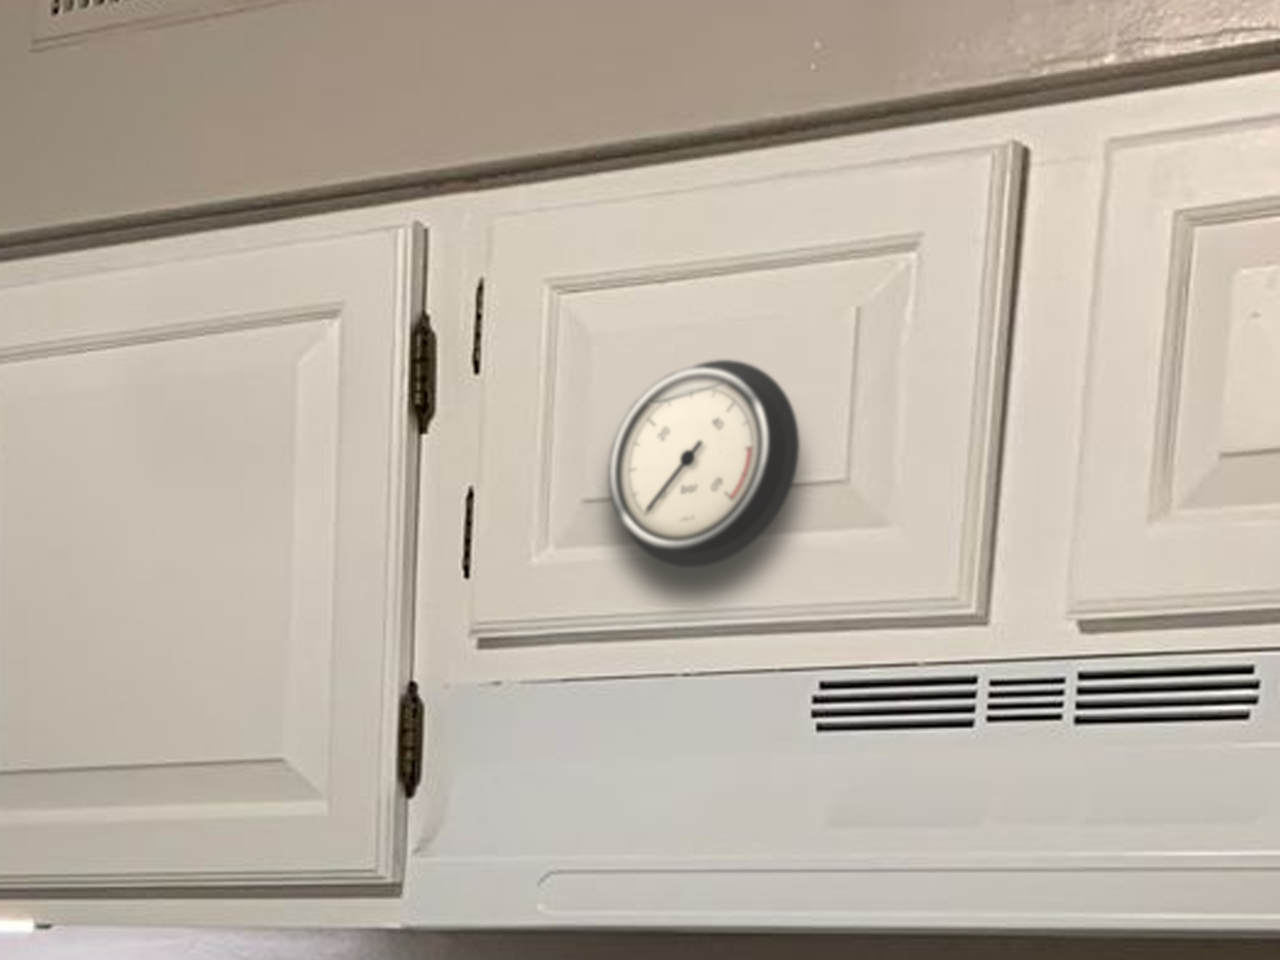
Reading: 0 (bar)
